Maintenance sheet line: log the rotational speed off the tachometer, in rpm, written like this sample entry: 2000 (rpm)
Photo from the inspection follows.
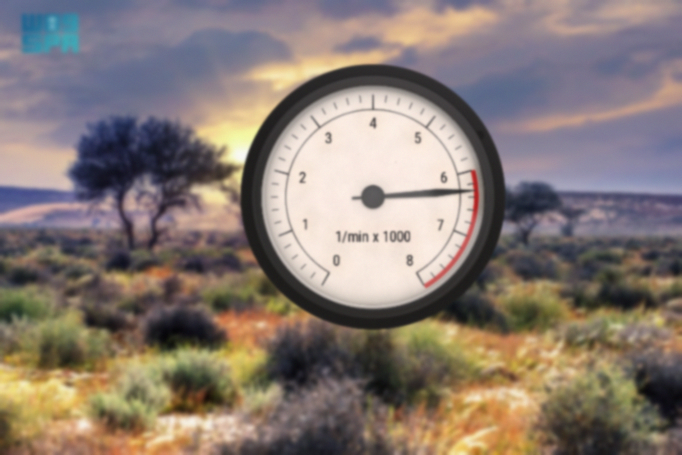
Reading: 6300 (rpm)
